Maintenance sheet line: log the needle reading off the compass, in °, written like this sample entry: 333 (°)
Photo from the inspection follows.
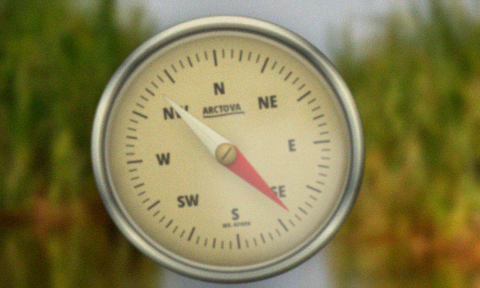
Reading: 140 (°)
